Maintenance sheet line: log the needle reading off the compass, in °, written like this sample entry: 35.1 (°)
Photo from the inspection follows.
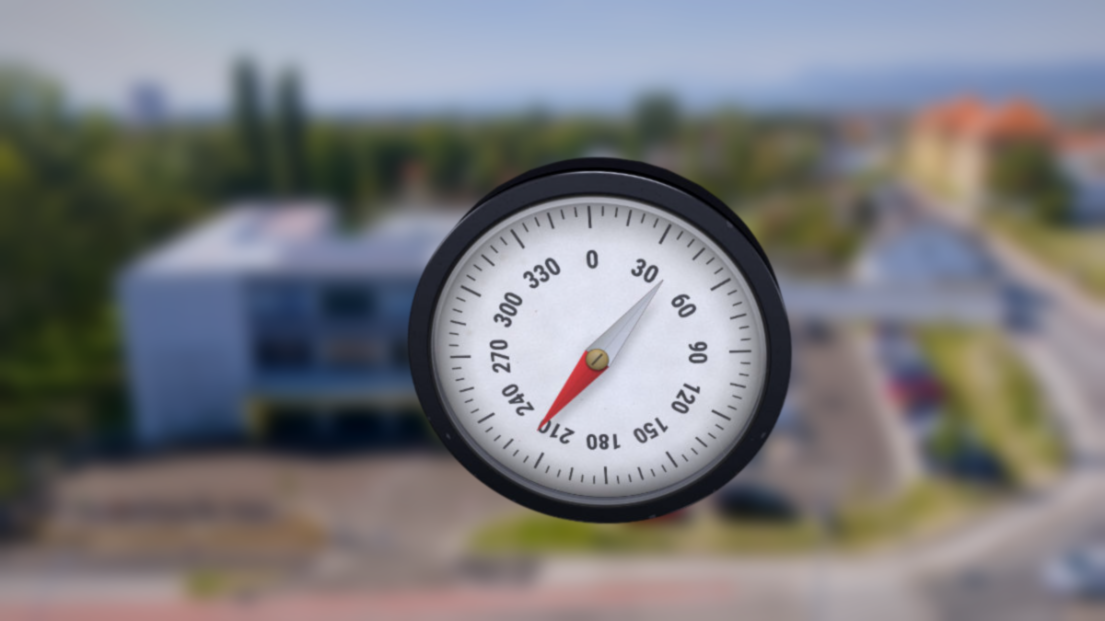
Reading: 220 (°)
